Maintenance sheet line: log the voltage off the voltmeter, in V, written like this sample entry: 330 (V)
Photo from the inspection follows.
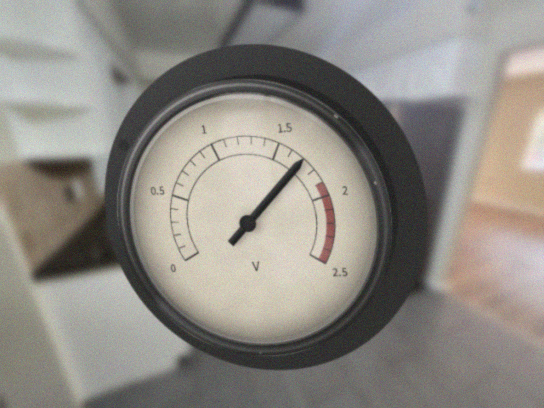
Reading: 1.7 (V)
